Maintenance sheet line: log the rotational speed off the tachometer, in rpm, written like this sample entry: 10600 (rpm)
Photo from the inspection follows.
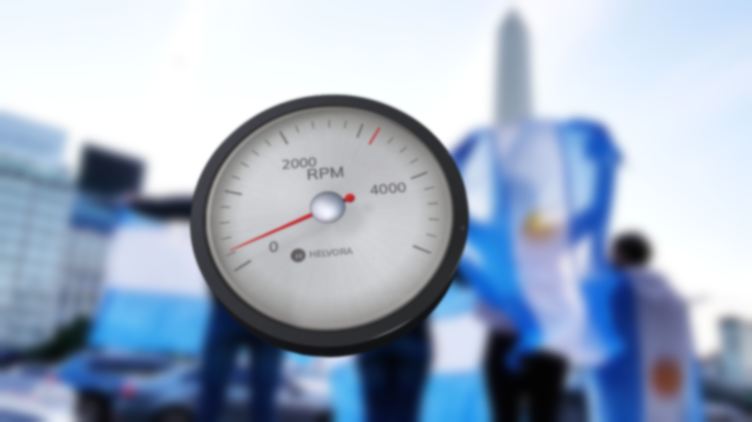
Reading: 200 (rpm)
